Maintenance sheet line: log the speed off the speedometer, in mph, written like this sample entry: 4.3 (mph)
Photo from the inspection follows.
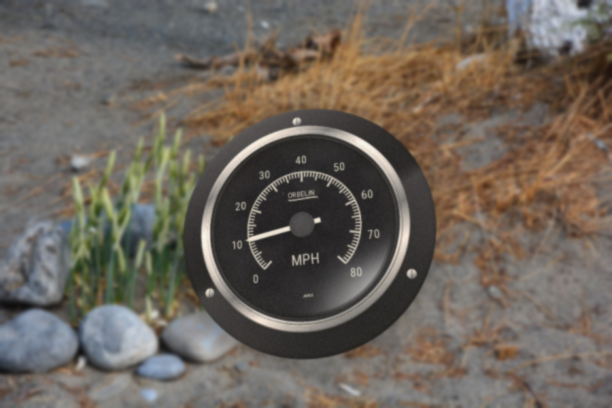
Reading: 10 (mph)
